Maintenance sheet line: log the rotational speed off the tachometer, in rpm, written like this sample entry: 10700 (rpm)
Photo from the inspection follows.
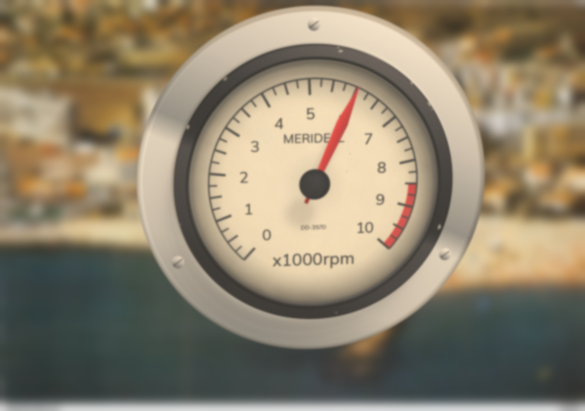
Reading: 6000 (rpm)
